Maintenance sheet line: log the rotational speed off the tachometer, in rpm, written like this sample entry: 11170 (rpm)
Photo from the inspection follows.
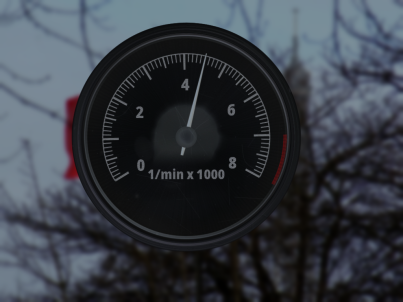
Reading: 4500 (rpm)
